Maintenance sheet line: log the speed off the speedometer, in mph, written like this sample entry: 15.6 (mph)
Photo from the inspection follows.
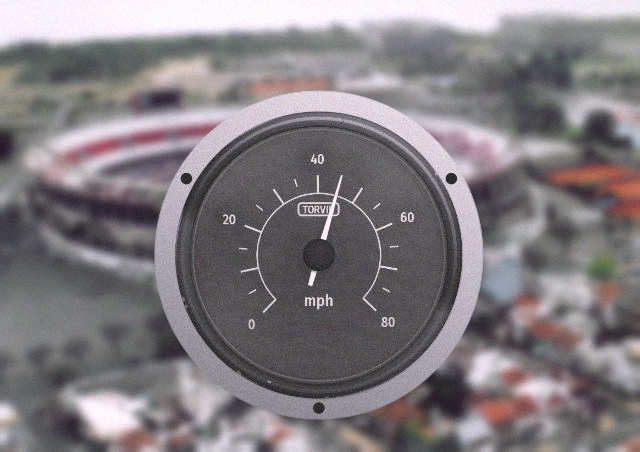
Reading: 45 (mph)
